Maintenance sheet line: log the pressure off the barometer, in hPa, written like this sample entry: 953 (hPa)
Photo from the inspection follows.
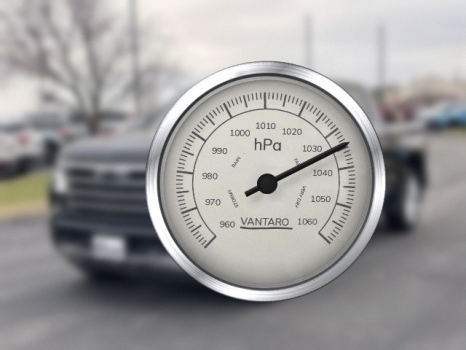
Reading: 1034 (hPa)
